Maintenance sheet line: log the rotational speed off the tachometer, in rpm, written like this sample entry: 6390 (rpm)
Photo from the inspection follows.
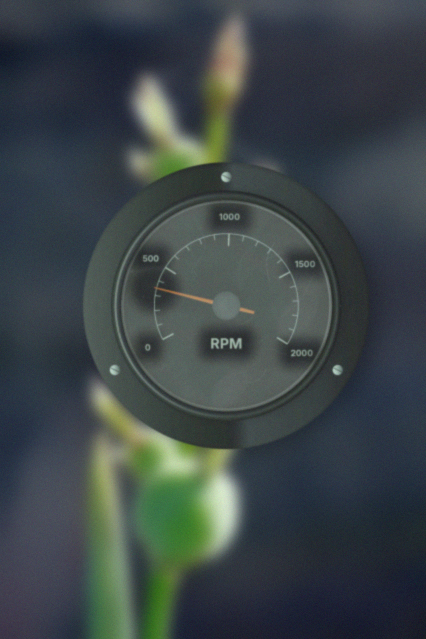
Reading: 350 (rpm)
